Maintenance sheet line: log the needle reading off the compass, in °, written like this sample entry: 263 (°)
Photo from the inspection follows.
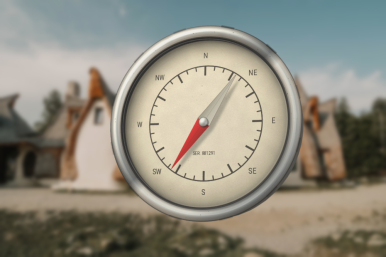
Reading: 215 (°)
